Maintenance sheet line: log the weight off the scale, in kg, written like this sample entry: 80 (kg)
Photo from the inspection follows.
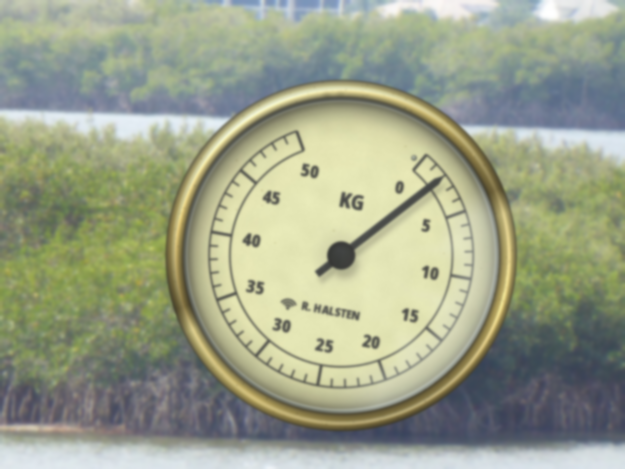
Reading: 2 (kg)
